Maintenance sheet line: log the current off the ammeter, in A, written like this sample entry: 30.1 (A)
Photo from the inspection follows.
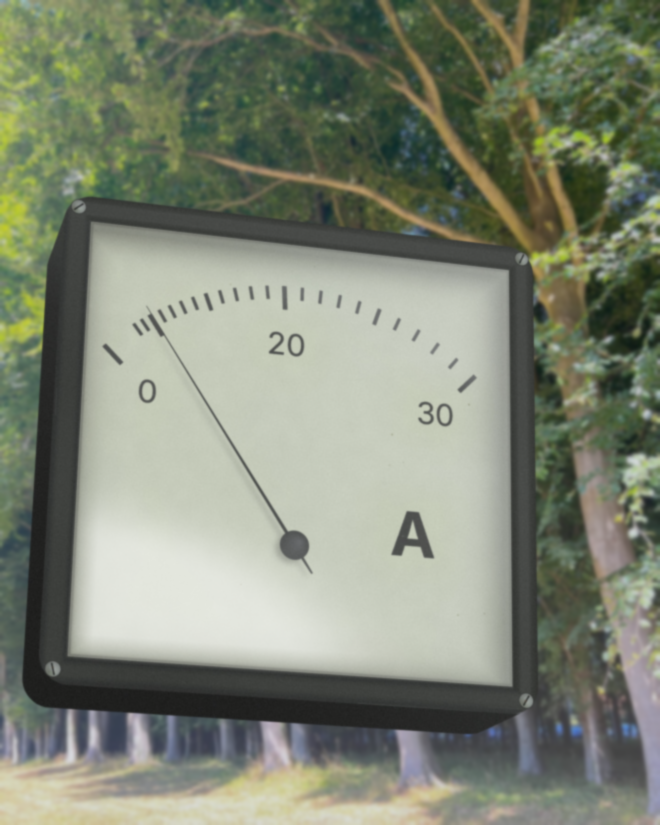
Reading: 10 (A)
